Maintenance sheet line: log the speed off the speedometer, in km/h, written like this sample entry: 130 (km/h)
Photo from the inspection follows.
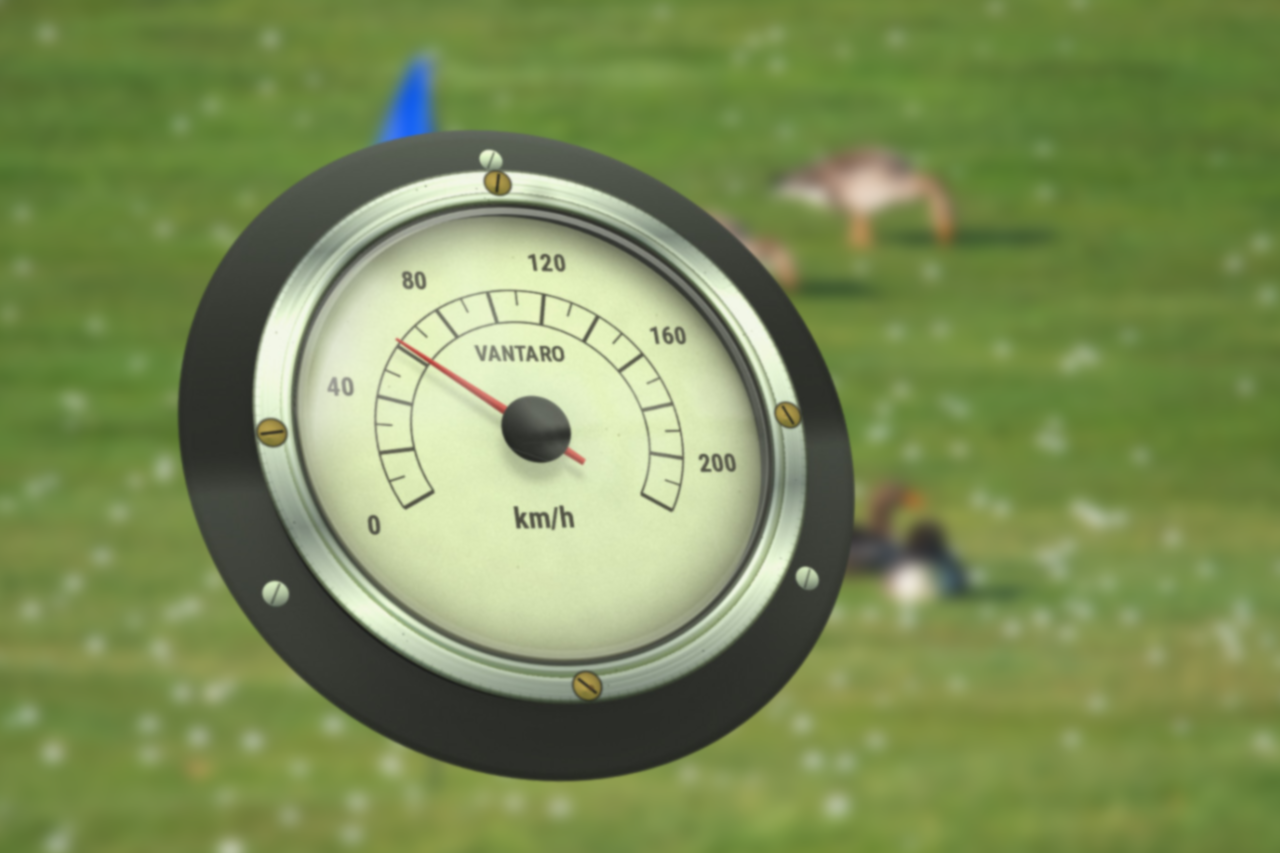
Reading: 60 (km/h)
